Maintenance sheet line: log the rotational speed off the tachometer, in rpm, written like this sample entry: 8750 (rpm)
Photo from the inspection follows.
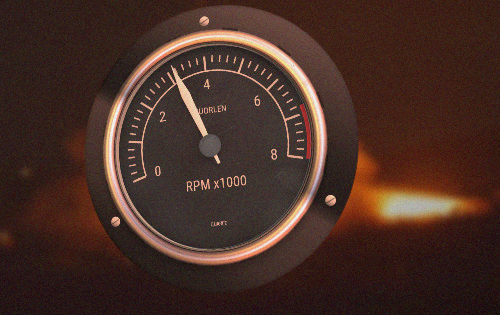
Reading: 3200 (rpm)
